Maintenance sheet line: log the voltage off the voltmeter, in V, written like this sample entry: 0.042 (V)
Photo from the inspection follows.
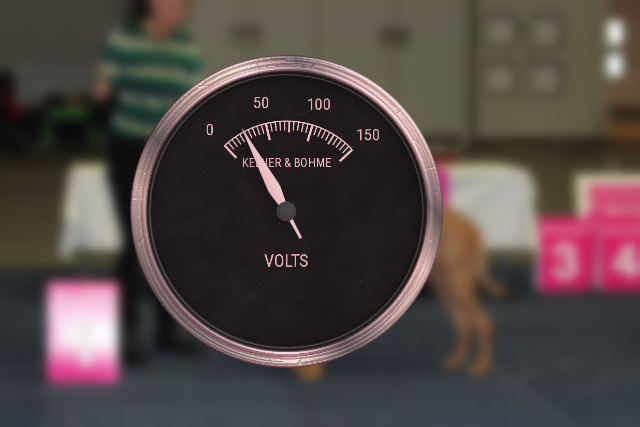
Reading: 25 (V)
